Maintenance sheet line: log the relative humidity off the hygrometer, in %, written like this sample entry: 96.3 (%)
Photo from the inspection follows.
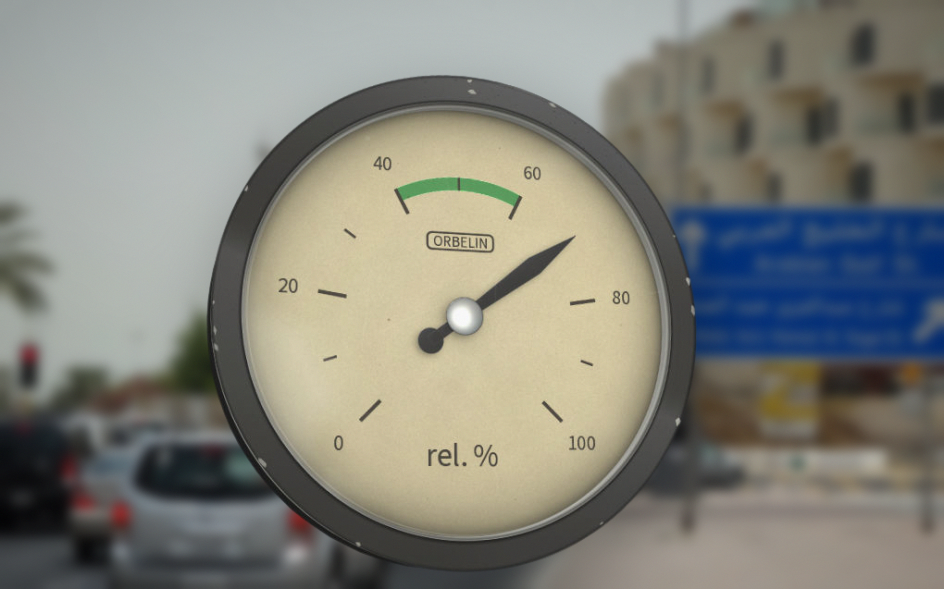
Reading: 70 (%)
